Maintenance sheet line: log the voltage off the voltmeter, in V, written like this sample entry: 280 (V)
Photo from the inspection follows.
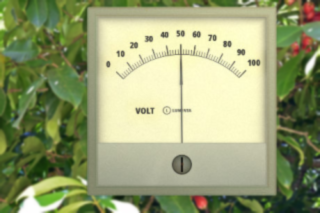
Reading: 50 (V)
